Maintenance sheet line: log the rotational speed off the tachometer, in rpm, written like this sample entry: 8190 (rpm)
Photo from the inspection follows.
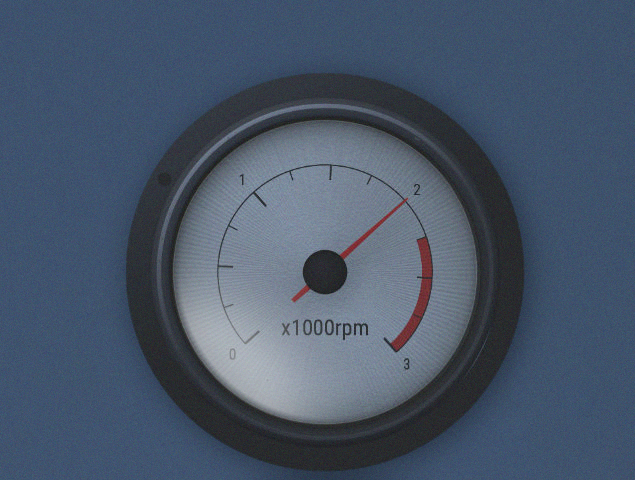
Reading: 2000 (rpm)
